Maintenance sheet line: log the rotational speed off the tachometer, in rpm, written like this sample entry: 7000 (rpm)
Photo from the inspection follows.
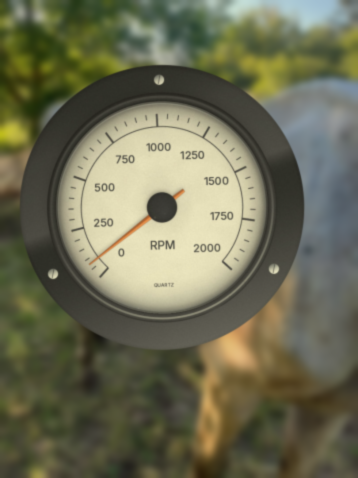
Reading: 75 (rpm)
